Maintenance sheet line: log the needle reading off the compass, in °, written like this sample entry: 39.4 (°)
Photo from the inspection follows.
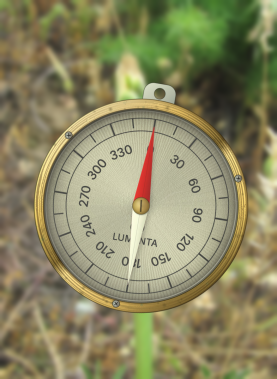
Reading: 0 (°)
